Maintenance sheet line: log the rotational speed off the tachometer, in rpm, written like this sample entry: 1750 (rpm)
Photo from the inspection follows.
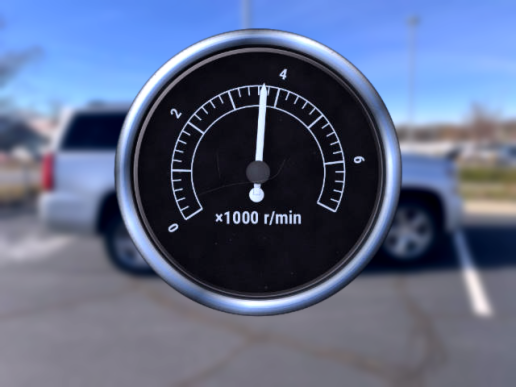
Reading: 3700 (rpm)
